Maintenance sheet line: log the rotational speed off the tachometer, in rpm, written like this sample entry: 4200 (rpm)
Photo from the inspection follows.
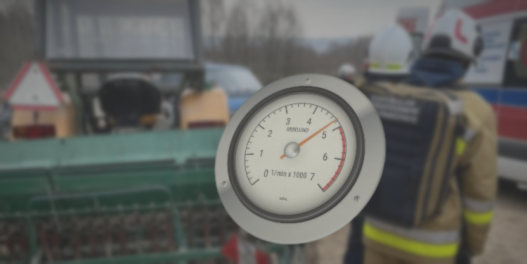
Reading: 4800 (rpm)
